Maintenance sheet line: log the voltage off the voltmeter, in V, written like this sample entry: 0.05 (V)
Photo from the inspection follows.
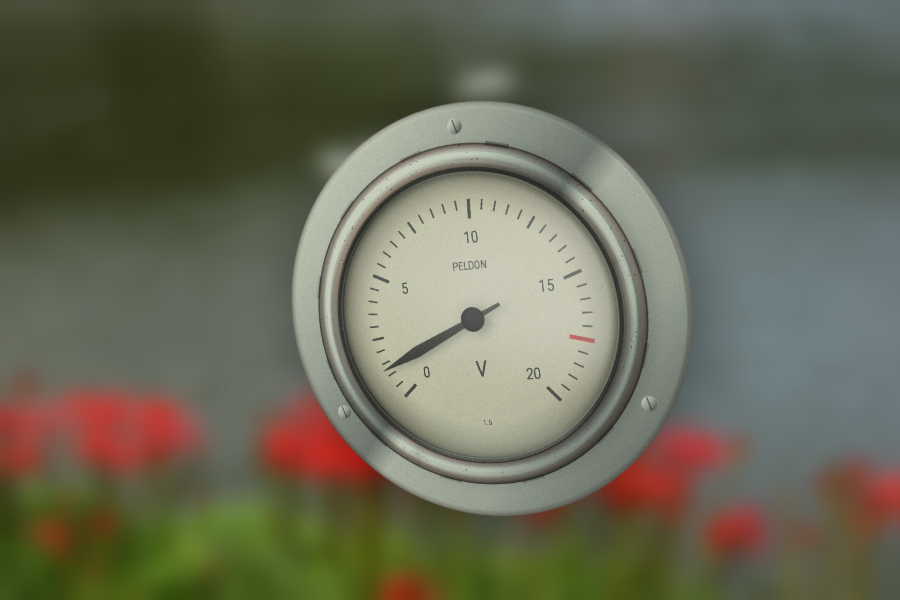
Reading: 1.25 (V)
